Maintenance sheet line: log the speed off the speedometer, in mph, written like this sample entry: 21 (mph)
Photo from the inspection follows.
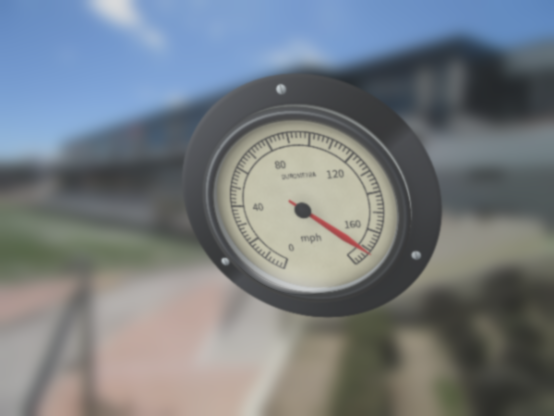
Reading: 170 (mph)
